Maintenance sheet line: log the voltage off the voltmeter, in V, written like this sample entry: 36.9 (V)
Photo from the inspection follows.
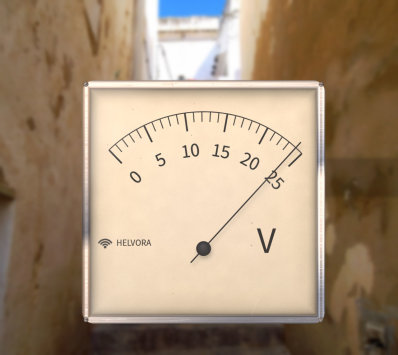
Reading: 24 (V)
